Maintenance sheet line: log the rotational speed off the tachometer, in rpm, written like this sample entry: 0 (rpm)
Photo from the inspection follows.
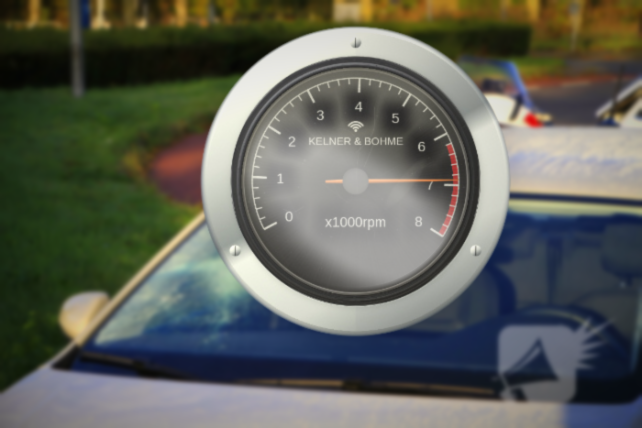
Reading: 6900 (rpm)
